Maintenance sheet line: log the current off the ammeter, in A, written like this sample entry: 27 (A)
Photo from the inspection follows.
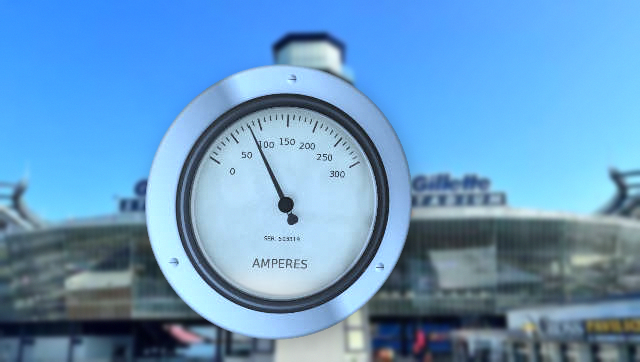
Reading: 80 (A)
